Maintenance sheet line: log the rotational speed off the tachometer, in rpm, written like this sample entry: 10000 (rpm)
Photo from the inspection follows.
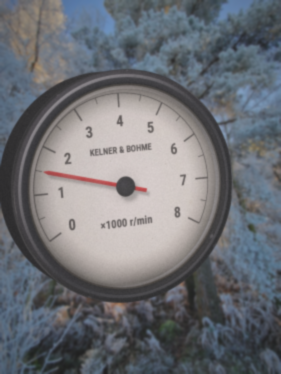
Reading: 1500 (rpm)
